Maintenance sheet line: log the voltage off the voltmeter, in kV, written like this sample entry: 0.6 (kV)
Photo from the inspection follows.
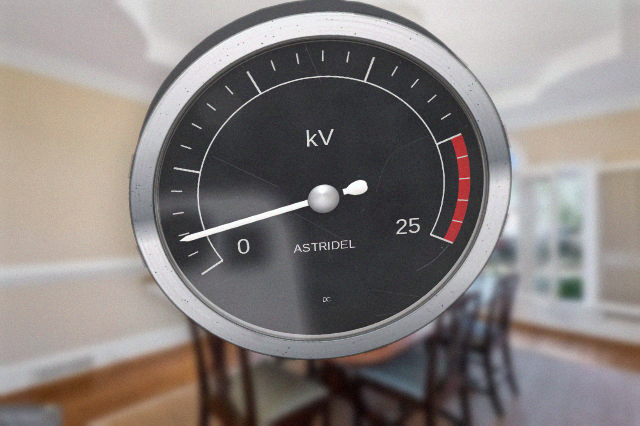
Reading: 2 (kV)
